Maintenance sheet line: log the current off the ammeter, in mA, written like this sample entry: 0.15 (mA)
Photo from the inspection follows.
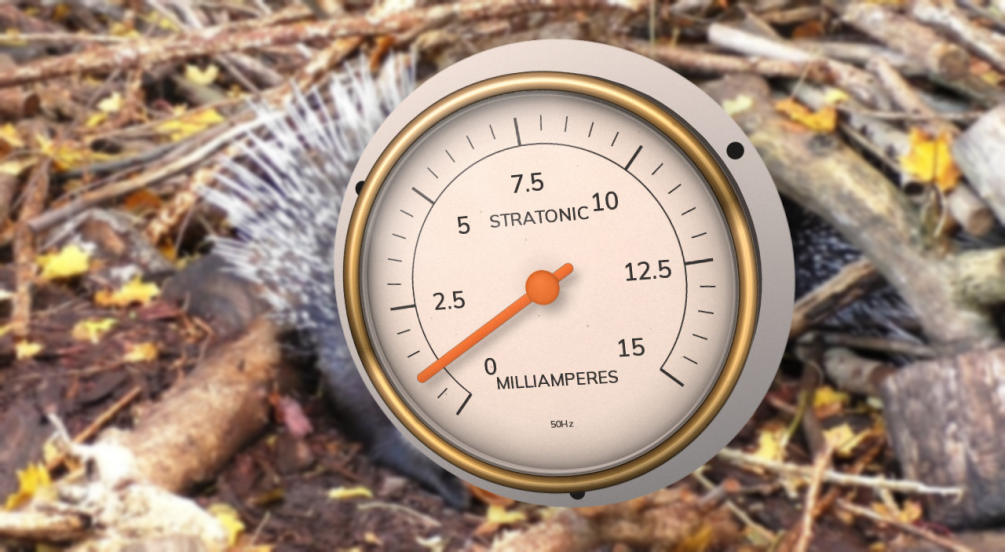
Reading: 1 (mA)
